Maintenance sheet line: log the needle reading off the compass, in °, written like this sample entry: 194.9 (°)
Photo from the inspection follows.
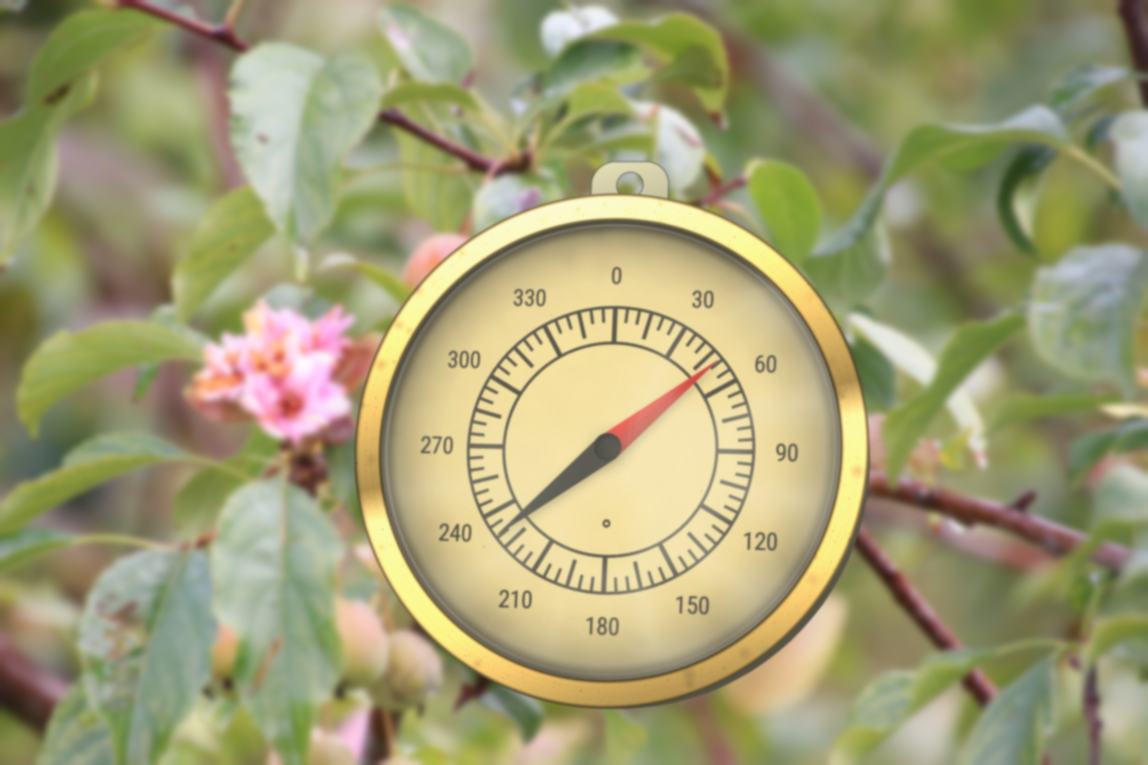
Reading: 50 (°)
